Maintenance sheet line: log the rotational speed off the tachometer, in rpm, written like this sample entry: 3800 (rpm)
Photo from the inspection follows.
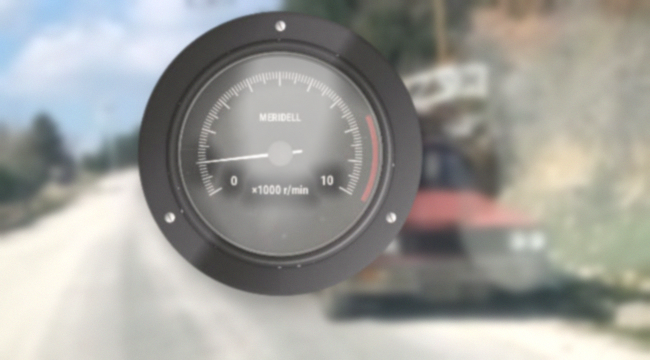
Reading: 1000 (rpm)
